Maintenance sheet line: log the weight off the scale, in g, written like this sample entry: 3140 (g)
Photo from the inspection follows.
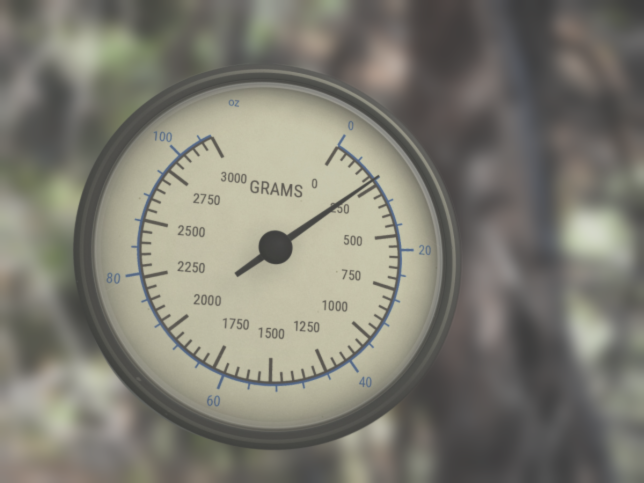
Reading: 225 (g)
